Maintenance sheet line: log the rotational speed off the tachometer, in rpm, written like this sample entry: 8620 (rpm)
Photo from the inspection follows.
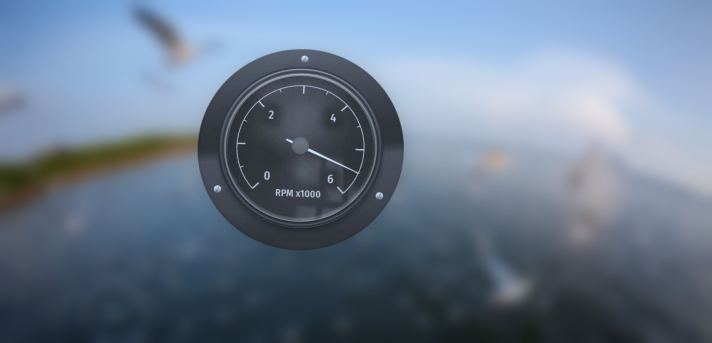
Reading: 5500 (rpm)
